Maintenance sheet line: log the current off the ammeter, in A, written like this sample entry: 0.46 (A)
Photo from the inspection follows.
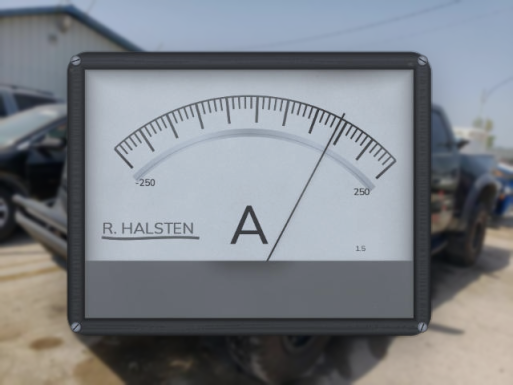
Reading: 140 (A)
